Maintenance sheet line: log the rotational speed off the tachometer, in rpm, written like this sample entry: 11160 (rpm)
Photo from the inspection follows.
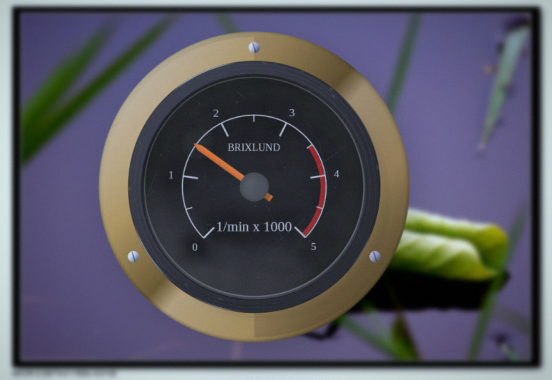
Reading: 1500 (rpm)
